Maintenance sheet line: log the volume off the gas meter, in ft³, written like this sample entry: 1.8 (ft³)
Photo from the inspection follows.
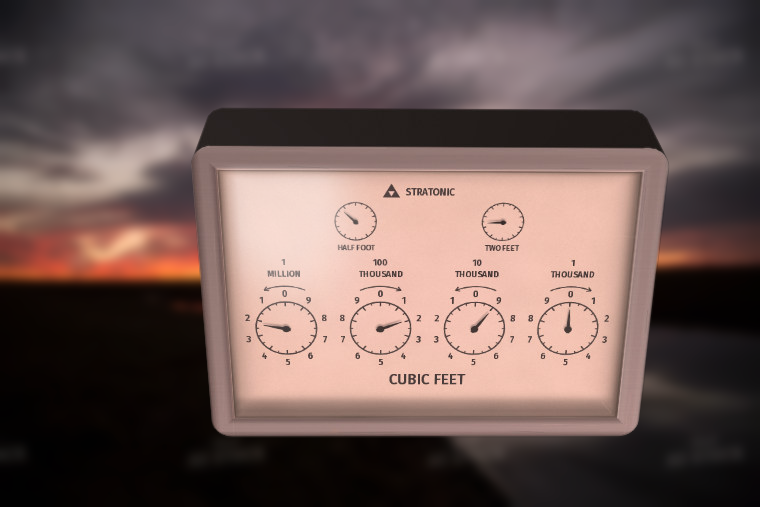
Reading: 219000 (ft³)
